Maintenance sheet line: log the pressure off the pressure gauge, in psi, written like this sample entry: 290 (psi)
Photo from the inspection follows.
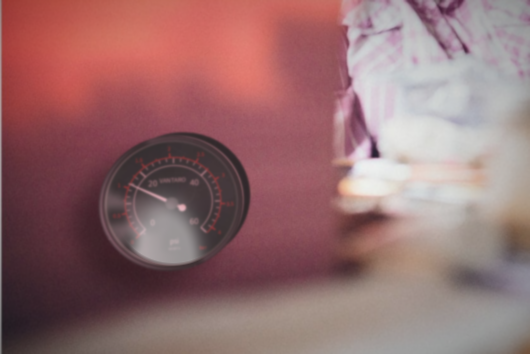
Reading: 16 (psi)
